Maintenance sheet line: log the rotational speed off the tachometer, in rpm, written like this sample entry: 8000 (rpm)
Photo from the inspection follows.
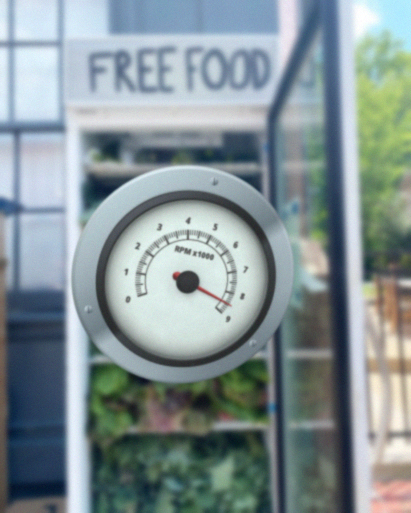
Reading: 8500 (rpm)
